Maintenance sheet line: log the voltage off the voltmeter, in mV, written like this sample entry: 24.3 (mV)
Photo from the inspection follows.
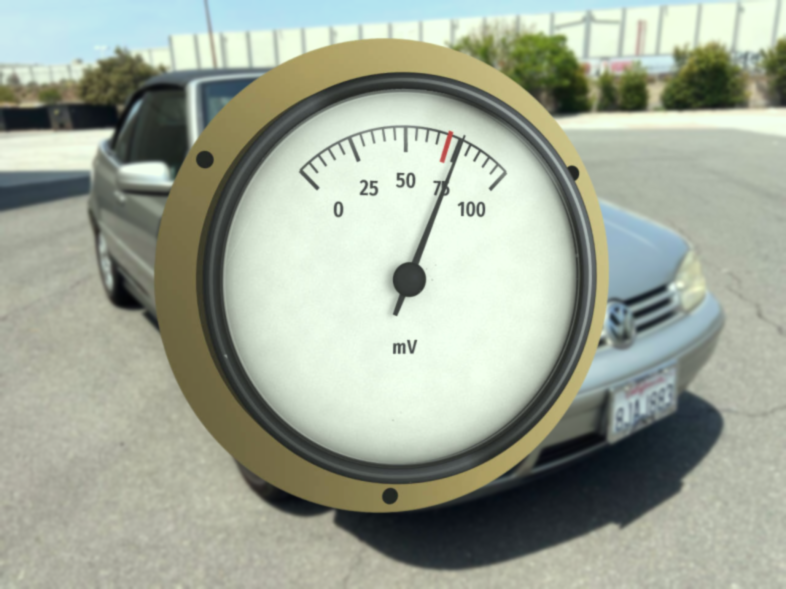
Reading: 75 (mV)
